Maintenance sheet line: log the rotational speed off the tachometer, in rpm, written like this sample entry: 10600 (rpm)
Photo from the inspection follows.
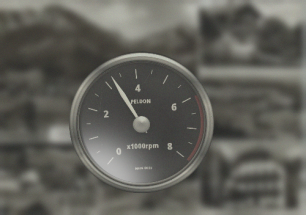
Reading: 3250 (rpm)
